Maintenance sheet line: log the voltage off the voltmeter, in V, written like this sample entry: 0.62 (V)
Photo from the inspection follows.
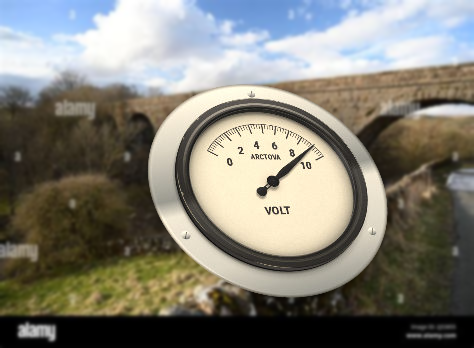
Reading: 9 (V)
